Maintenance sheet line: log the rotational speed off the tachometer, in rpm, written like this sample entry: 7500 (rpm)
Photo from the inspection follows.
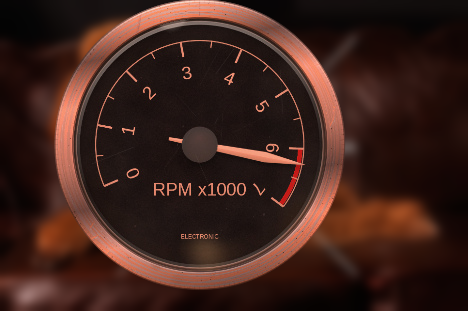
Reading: 6250 (rpm)
